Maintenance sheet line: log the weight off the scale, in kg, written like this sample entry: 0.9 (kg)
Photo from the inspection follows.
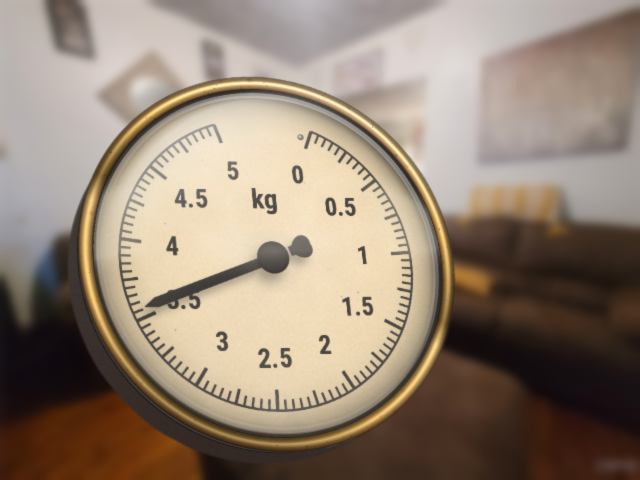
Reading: 3.55 (kg)
